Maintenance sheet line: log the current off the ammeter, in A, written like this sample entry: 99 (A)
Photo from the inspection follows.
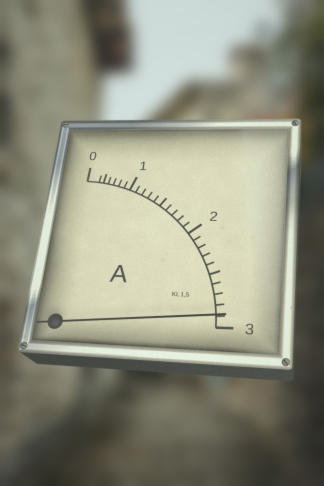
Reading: 2.9 (A)
